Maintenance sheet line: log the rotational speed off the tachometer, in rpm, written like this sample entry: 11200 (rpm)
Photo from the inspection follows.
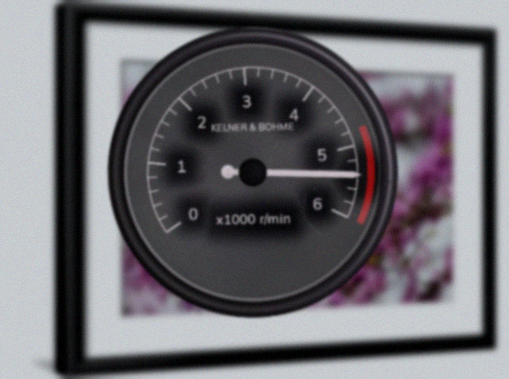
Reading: 5400 (rpm)
